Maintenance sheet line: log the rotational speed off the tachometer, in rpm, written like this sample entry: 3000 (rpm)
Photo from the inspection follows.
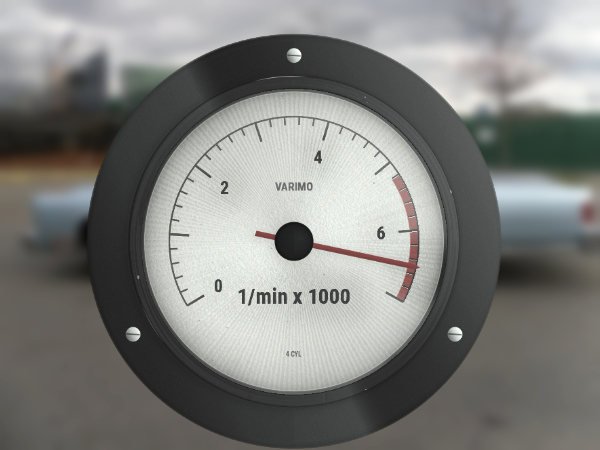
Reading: 6500 (rpm)
